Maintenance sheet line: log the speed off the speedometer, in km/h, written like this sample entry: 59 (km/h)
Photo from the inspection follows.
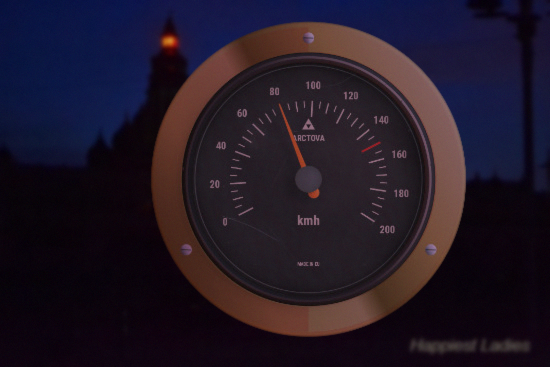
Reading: 80 (km/h)
